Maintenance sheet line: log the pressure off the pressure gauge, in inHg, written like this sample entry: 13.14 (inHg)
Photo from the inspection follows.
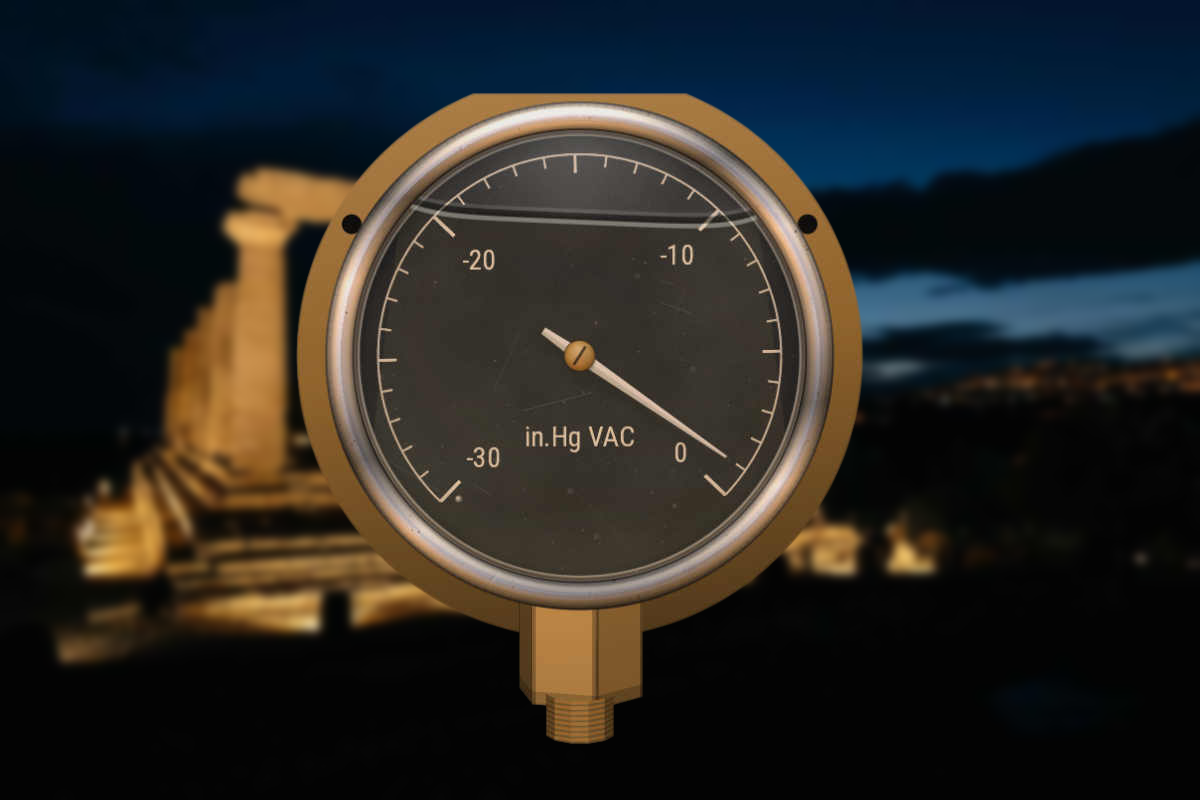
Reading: -1 (inHg)
